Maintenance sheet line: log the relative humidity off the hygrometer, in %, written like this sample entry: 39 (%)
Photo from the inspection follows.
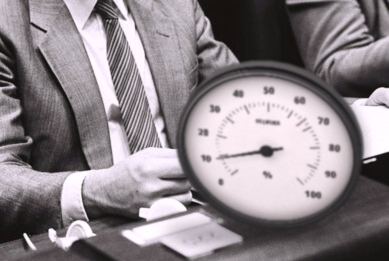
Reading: 10 (%)
